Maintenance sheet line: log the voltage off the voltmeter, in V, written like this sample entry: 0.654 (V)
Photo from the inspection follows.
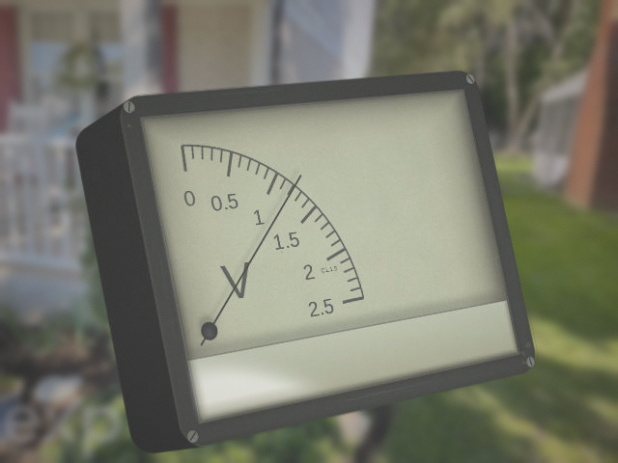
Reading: 1.2 (V)
